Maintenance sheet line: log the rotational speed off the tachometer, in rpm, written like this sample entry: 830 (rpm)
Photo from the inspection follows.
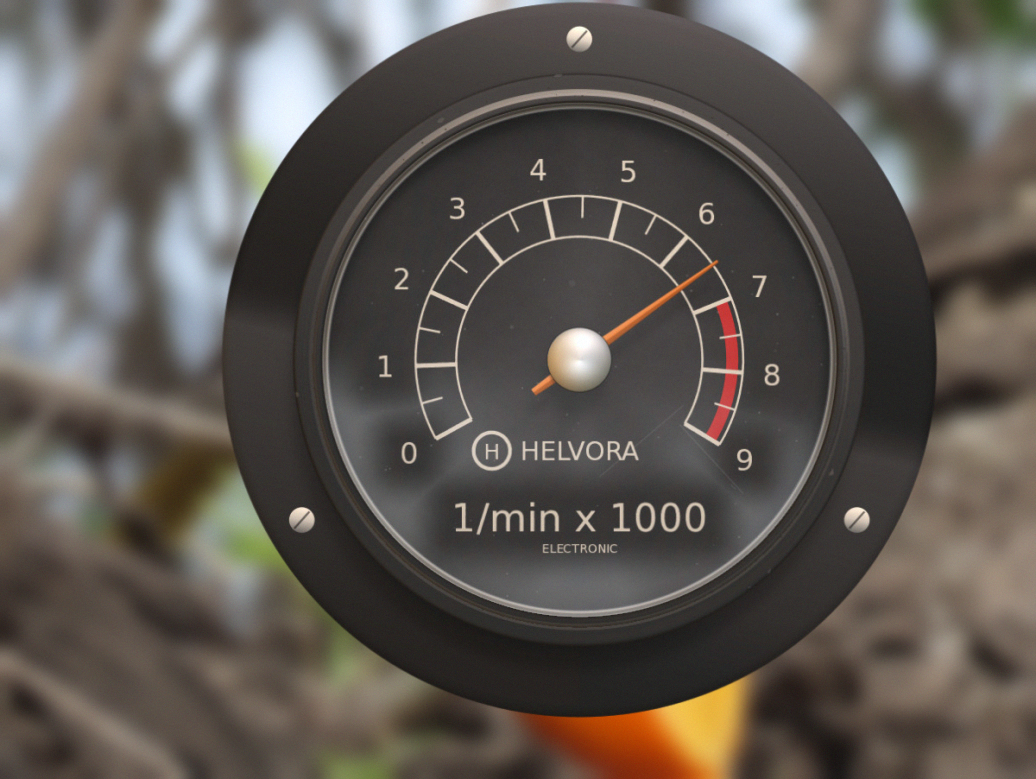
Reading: 6500 (rpm)
